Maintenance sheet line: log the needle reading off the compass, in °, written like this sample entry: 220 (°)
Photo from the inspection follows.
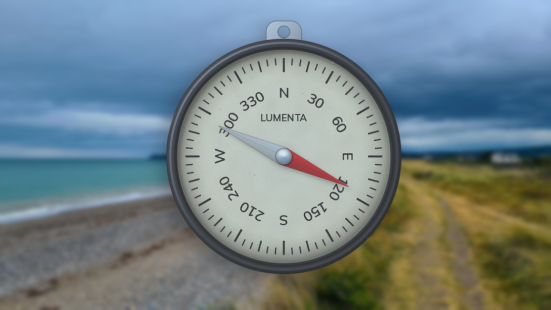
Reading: 115 (°)
